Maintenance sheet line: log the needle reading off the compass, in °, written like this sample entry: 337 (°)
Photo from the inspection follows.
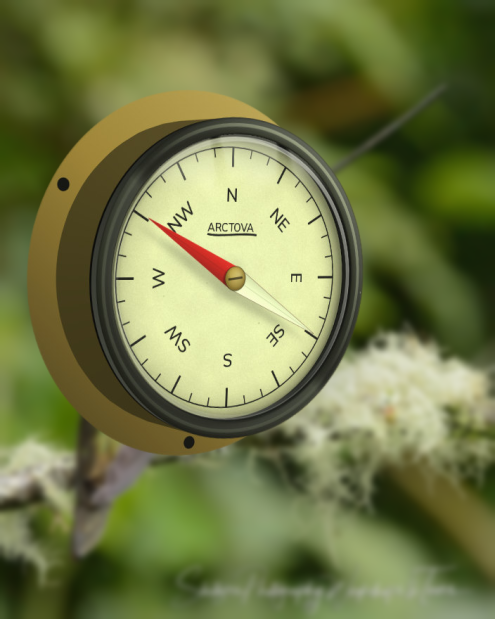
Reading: 300 (°)
